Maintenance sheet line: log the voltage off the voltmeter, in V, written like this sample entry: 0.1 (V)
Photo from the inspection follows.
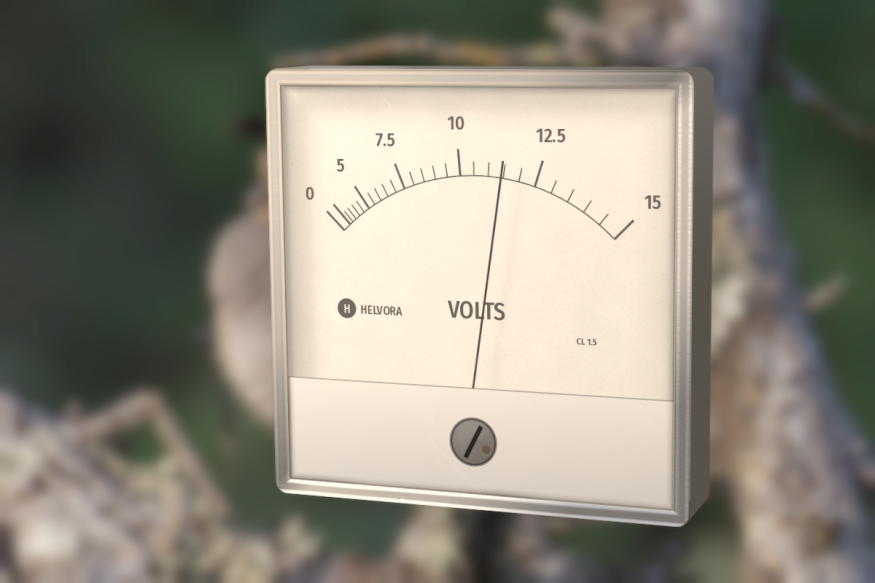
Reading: 11.5 (V)
